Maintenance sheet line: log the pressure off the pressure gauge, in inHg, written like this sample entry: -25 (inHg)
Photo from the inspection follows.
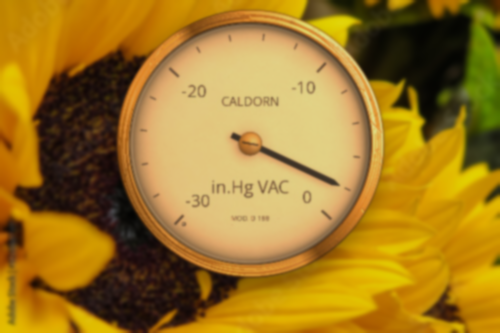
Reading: -2 (inHg)
